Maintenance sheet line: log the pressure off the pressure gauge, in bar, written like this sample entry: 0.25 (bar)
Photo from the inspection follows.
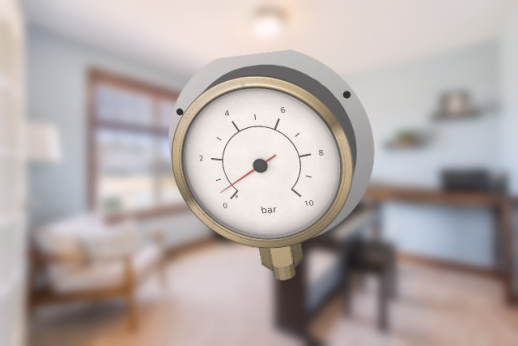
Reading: 0.5 (bar)
